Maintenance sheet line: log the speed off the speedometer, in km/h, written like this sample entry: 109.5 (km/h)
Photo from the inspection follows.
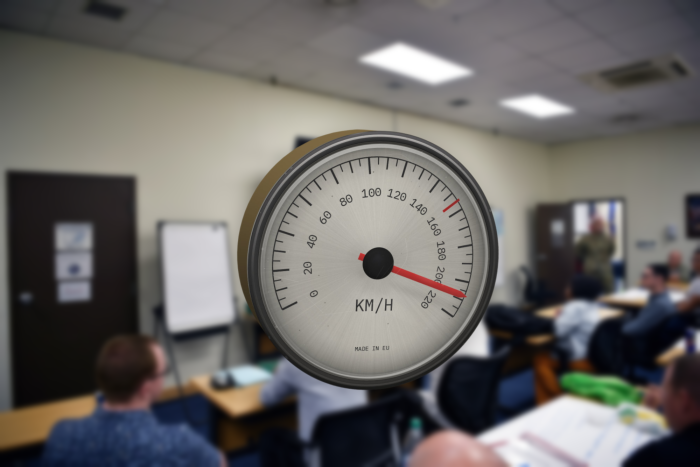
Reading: 207.5 (km/h)
